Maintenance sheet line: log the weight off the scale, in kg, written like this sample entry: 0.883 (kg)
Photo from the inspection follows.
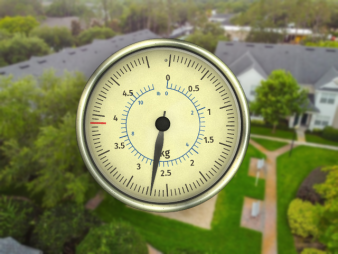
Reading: 2.7 (kg)
